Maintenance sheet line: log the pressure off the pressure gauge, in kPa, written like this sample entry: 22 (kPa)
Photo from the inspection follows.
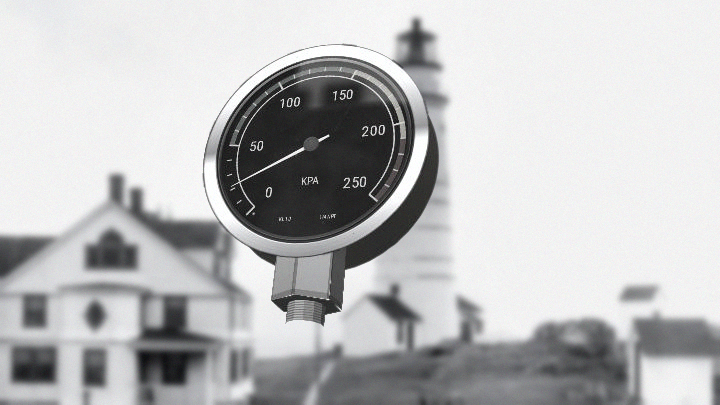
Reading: 20 (kPa)
